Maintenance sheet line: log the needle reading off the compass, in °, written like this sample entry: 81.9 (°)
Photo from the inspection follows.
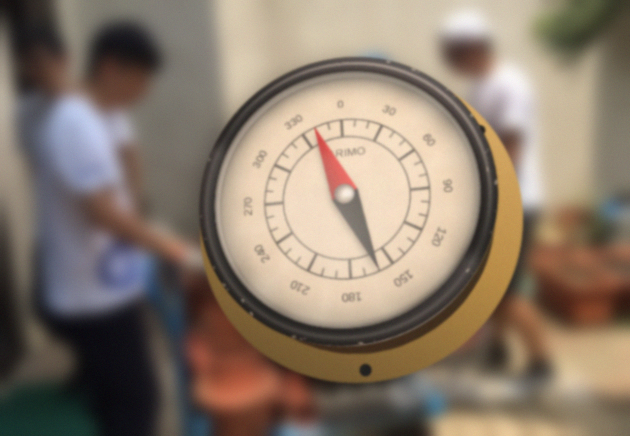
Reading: 340 (°)
